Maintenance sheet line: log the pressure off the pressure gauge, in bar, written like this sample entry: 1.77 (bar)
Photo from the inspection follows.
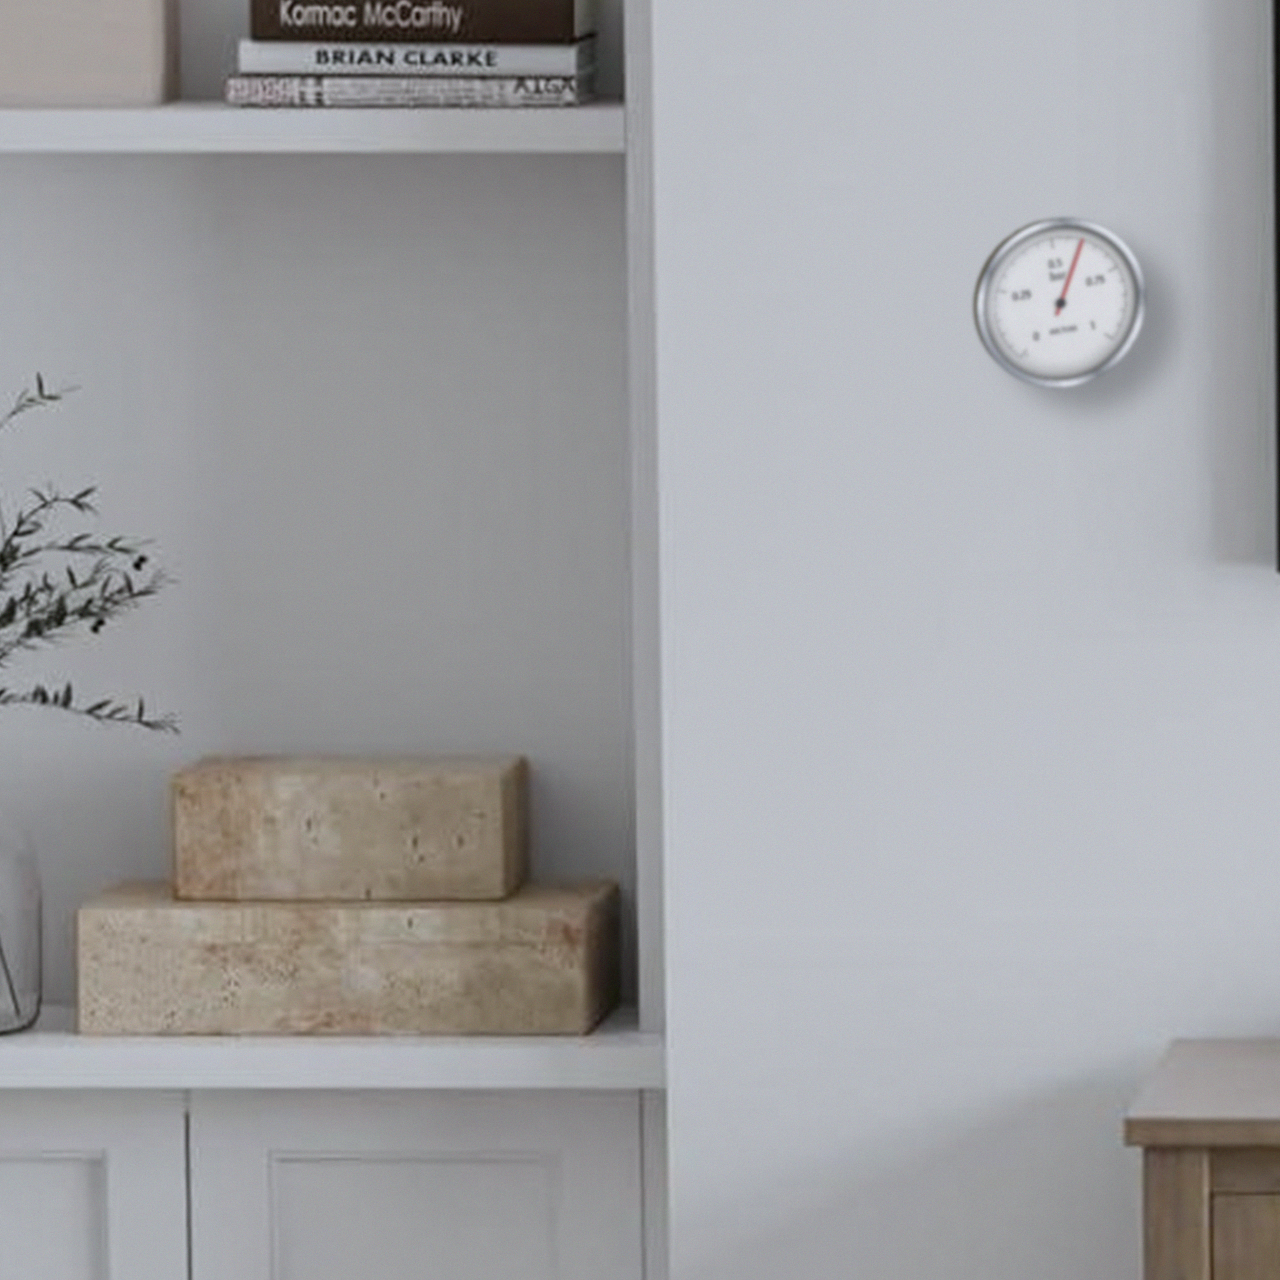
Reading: 0.6 (bar)
